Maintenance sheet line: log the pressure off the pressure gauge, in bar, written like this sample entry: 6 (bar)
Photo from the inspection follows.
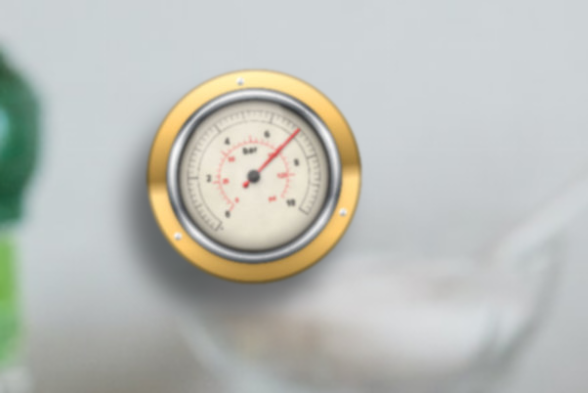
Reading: 7 (bar)
